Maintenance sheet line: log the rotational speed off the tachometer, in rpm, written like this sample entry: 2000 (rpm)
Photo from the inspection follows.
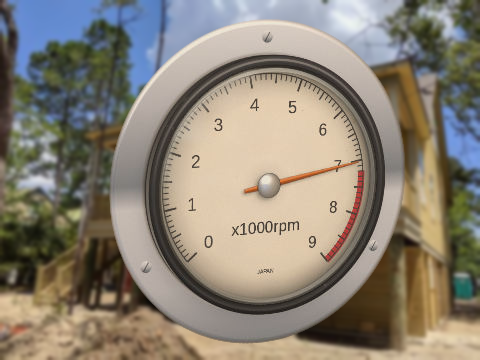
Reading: 7000 (rpm)
